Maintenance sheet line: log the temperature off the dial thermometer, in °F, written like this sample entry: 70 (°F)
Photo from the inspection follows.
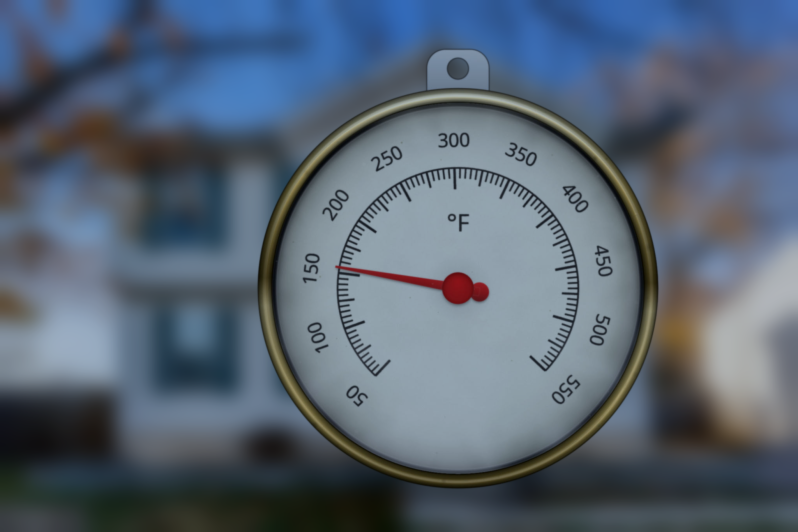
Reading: 155 (°F)
